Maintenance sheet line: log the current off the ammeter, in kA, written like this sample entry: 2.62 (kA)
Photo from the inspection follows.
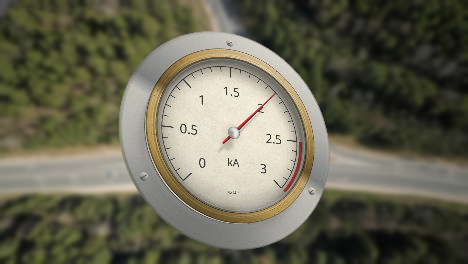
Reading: 2 (kA)
